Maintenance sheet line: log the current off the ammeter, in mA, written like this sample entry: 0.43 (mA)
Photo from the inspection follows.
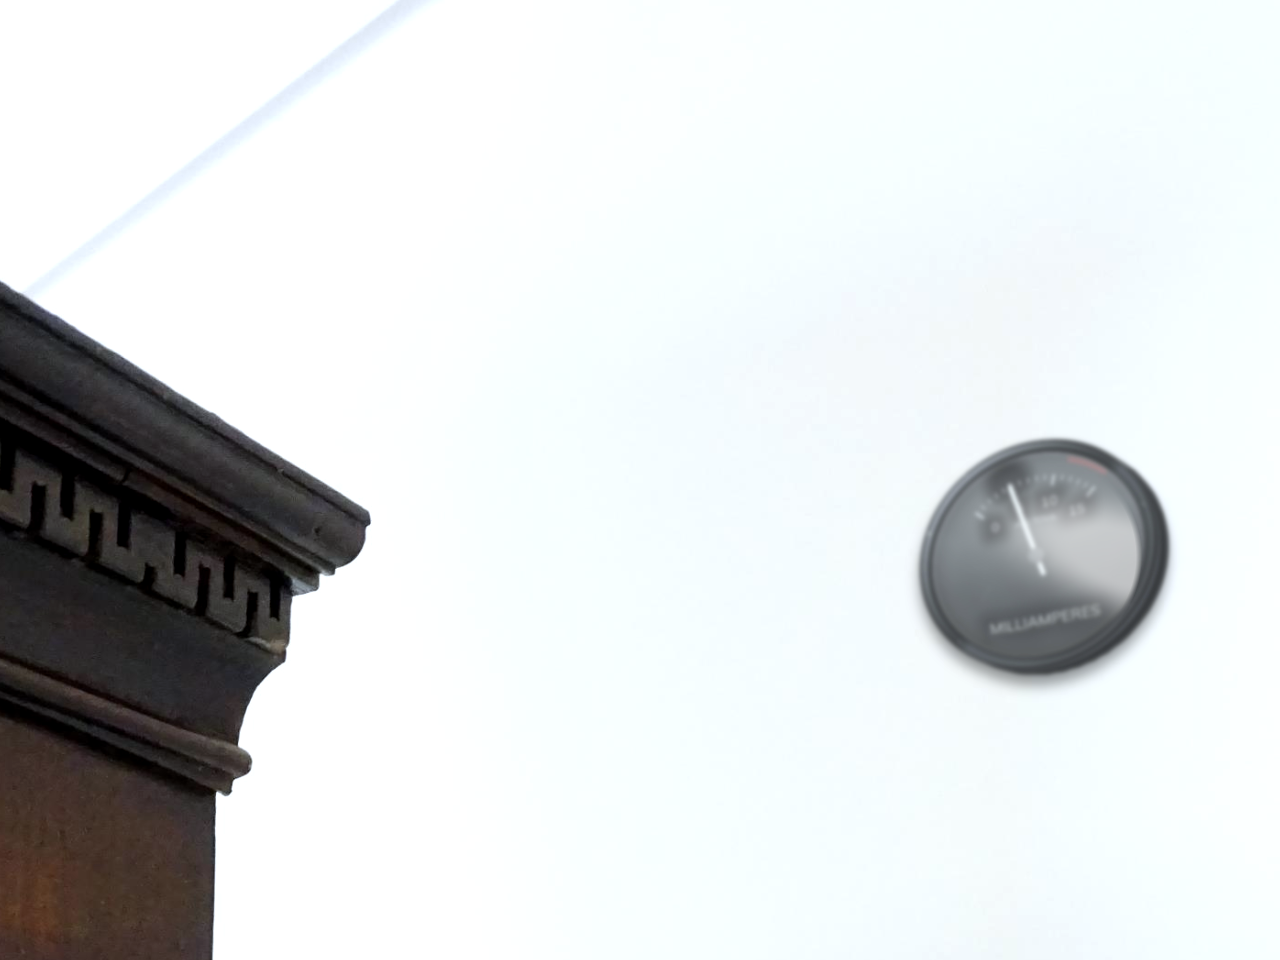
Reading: 5 (mA)
